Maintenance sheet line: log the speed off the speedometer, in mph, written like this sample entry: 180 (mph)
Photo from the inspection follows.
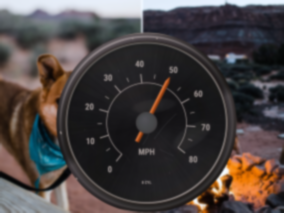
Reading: 50 (mph)
